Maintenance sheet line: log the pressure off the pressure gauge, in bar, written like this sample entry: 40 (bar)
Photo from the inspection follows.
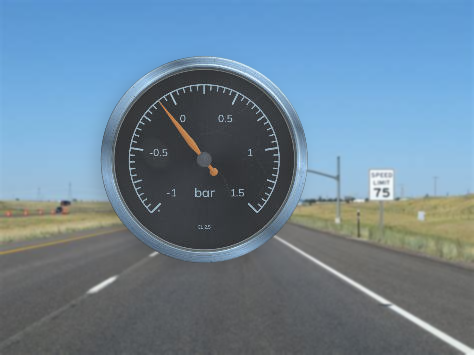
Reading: -0.1 (bar)
